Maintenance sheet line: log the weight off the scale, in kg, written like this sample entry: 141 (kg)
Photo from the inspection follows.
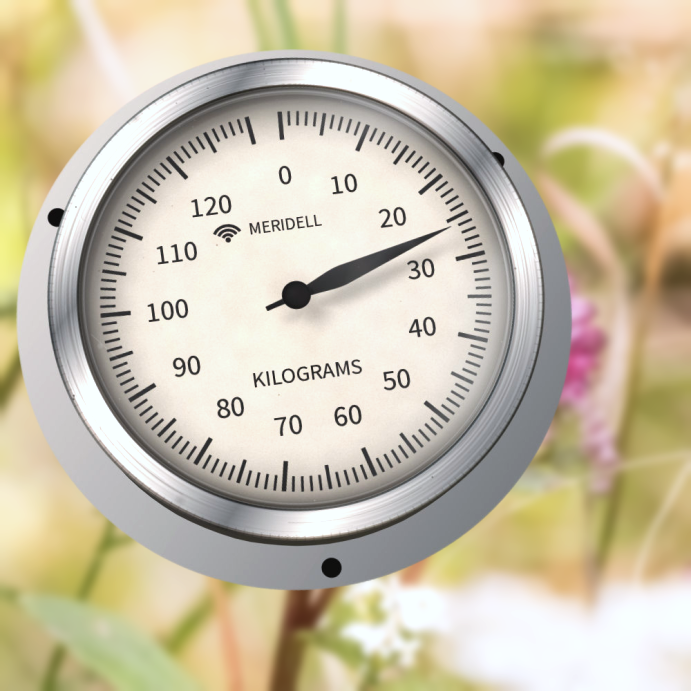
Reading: 26 (kg)
